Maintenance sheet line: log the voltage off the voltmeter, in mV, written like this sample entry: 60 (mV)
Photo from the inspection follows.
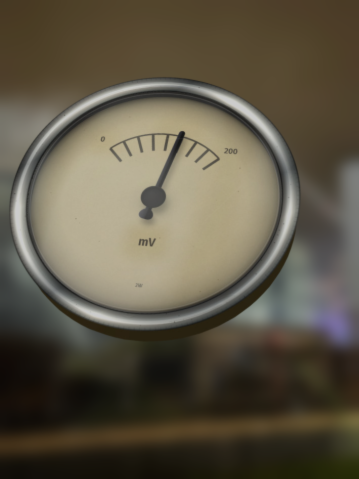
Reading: 125 (mV)
